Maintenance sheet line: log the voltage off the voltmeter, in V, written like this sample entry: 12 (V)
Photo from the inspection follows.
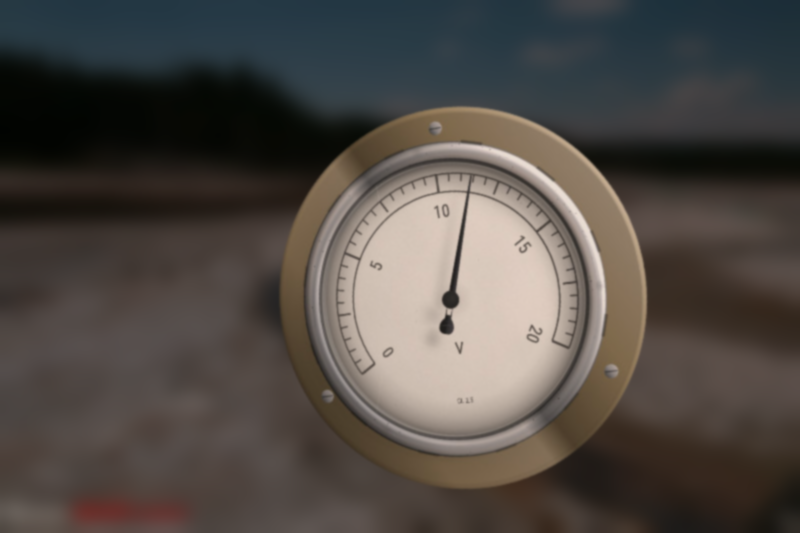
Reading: 11.5 (V)
